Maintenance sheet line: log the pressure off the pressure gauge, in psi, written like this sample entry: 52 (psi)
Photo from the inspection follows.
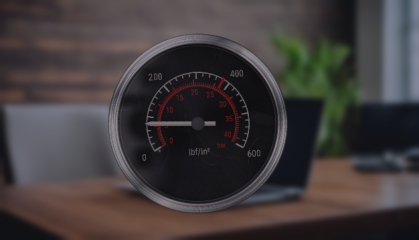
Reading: 80 (psi)
